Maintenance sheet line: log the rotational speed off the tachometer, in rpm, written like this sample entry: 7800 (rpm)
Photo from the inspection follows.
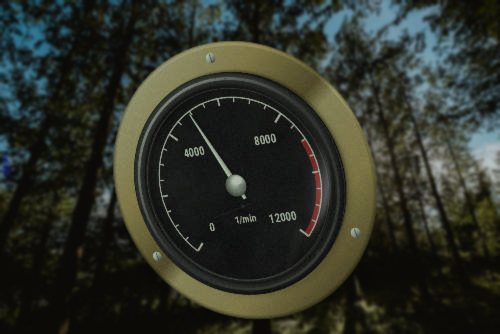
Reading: 5000 (rpm)
